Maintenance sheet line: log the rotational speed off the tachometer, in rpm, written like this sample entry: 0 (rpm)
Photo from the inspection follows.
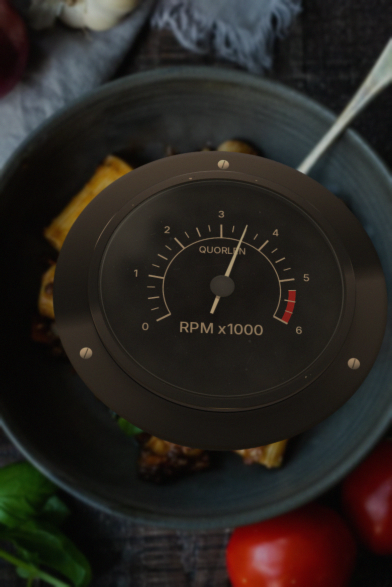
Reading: 3500 (rpm)
